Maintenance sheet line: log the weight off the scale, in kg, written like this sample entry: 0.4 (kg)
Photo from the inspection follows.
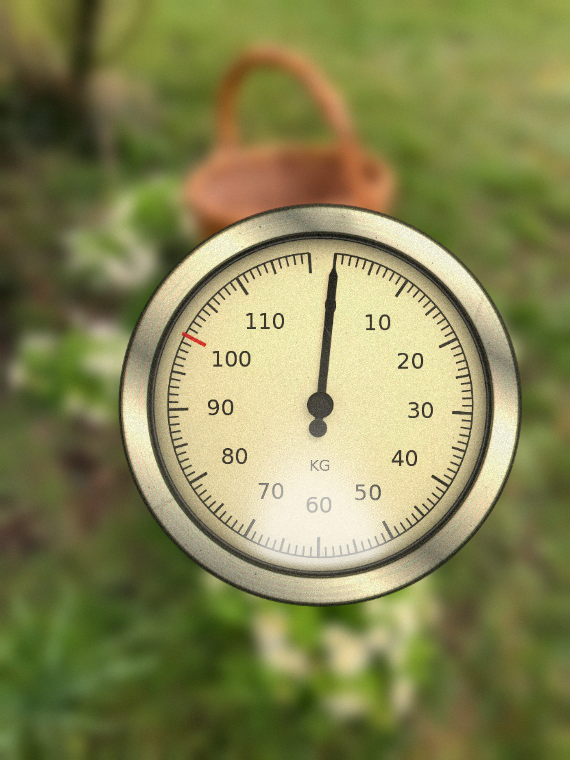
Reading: 0 (kg)
